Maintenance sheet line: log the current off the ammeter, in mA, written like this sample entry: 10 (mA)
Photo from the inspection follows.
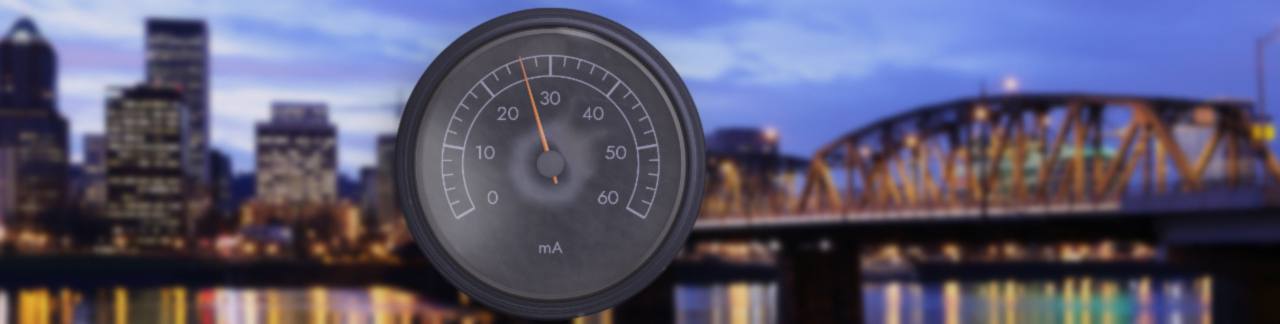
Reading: 26 (mA)
